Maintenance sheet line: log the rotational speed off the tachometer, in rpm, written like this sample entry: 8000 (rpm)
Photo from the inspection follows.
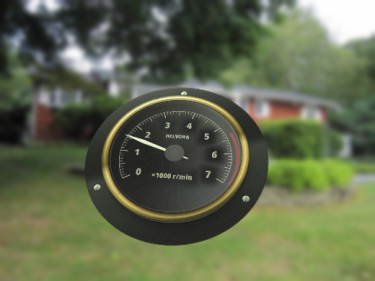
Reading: 1500 (rpm)
